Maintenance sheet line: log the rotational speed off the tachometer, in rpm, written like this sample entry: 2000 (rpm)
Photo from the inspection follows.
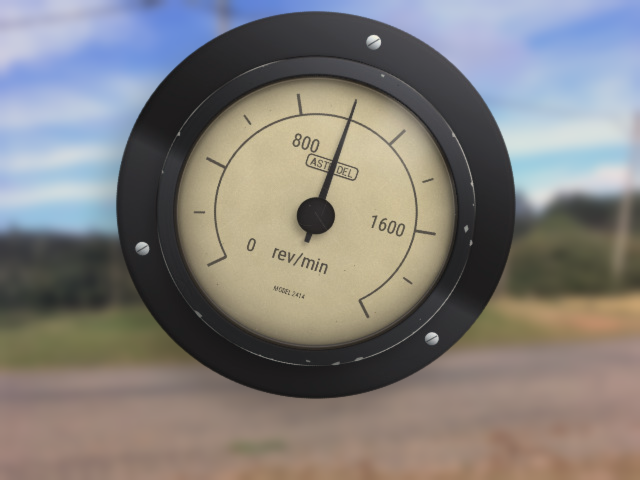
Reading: 1000 (rpm)
